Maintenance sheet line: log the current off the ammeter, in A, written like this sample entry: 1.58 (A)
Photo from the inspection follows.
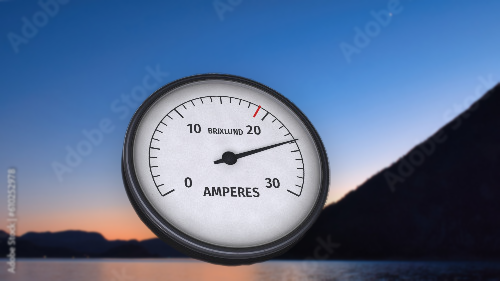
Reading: 24 (A)
